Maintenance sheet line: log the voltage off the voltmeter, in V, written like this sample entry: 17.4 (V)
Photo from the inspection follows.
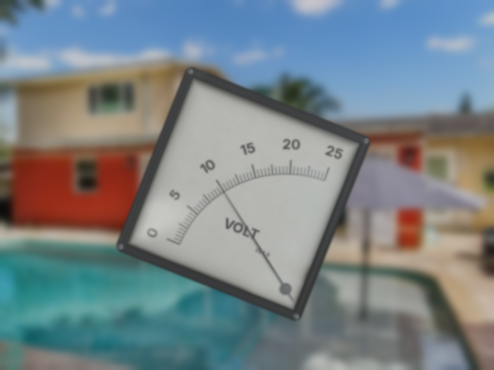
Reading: 10 (V)
